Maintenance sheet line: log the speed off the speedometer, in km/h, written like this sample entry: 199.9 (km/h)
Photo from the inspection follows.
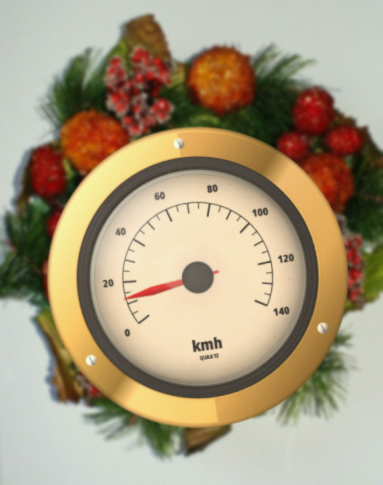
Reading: 12.5 (km/h)
